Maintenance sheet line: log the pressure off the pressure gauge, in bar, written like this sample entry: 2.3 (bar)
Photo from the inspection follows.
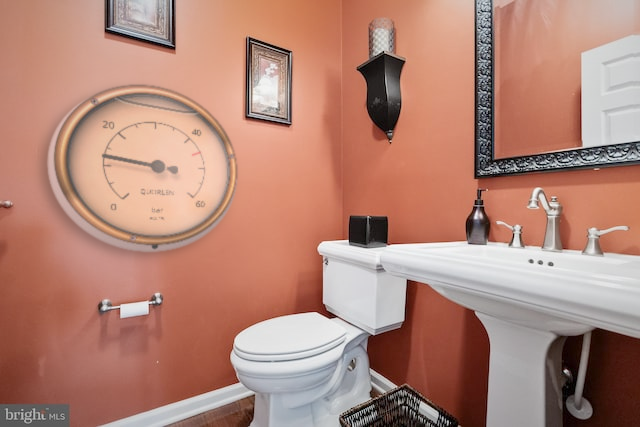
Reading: 12.5 (bar)
